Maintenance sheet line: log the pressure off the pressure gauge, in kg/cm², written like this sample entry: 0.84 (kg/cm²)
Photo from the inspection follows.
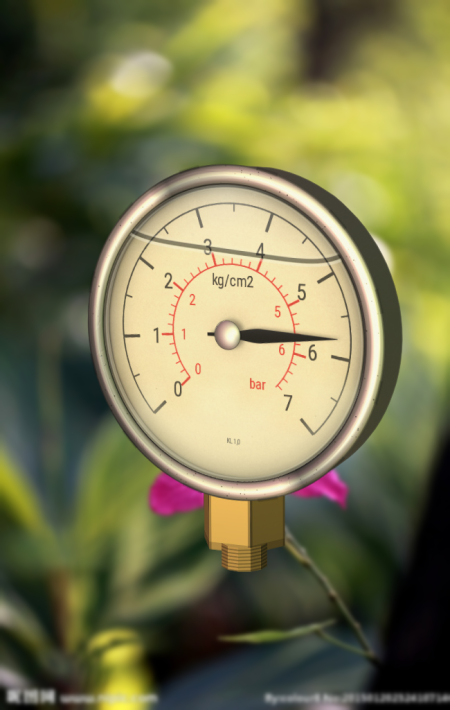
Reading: 5.75 (kg/cm²)
